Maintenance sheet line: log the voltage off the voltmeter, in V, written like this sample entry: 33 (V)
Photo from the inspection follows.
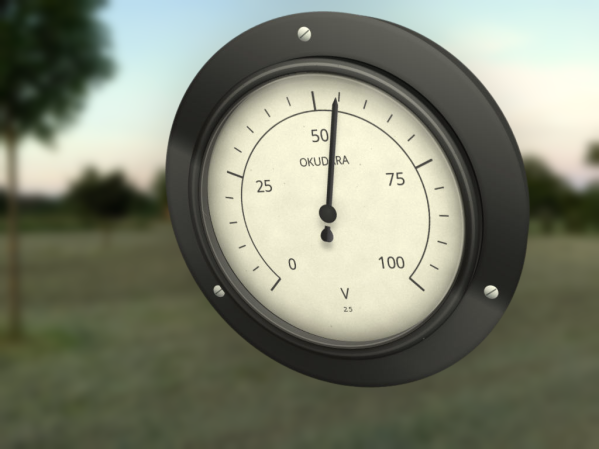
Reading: 55 (V)
